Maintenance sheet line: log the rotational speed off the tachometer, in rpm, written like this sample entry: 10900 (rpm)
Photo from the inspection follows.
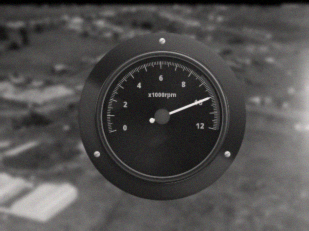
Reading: 10000 (rpm)
